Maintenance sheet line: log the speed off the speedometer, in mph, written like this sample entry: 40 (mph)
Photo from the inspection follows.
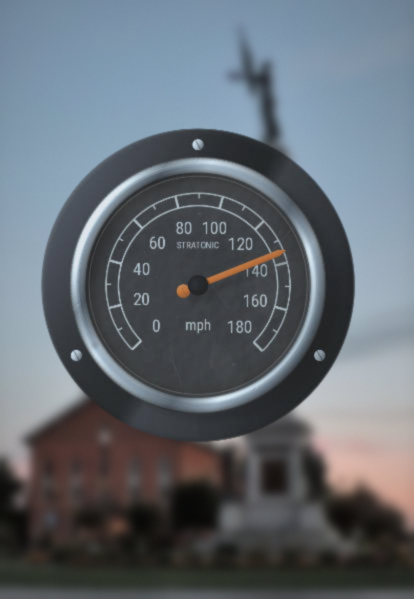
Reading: 135 (mph)
